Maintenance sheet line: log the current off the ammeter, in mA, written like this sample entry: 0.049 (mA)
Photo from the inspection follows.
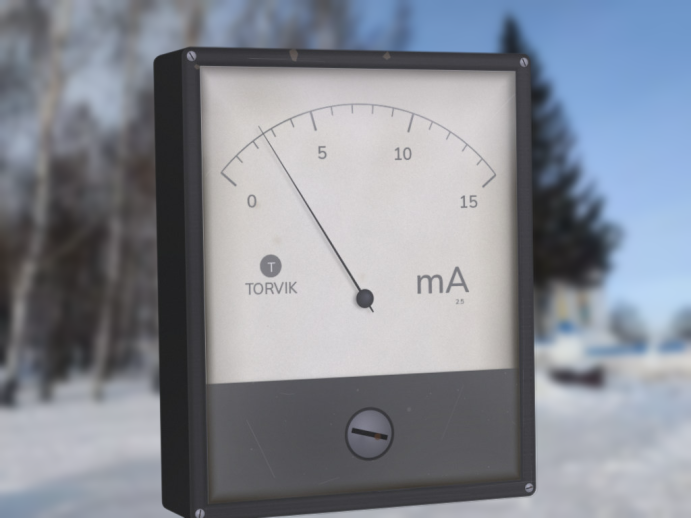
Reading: 2.5 (mA)
